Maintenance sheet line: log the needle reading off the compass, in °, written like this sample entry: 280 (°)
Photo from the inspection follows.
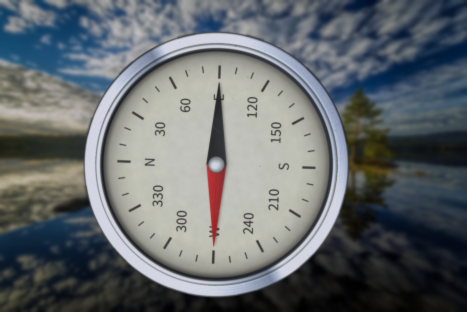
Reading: 270 (°)
